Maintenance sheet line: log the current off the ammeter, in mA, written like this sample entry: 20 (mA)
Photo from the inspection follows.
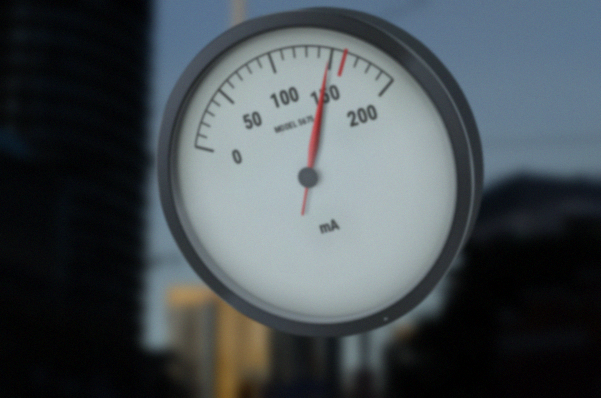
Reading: 150 (mA)
